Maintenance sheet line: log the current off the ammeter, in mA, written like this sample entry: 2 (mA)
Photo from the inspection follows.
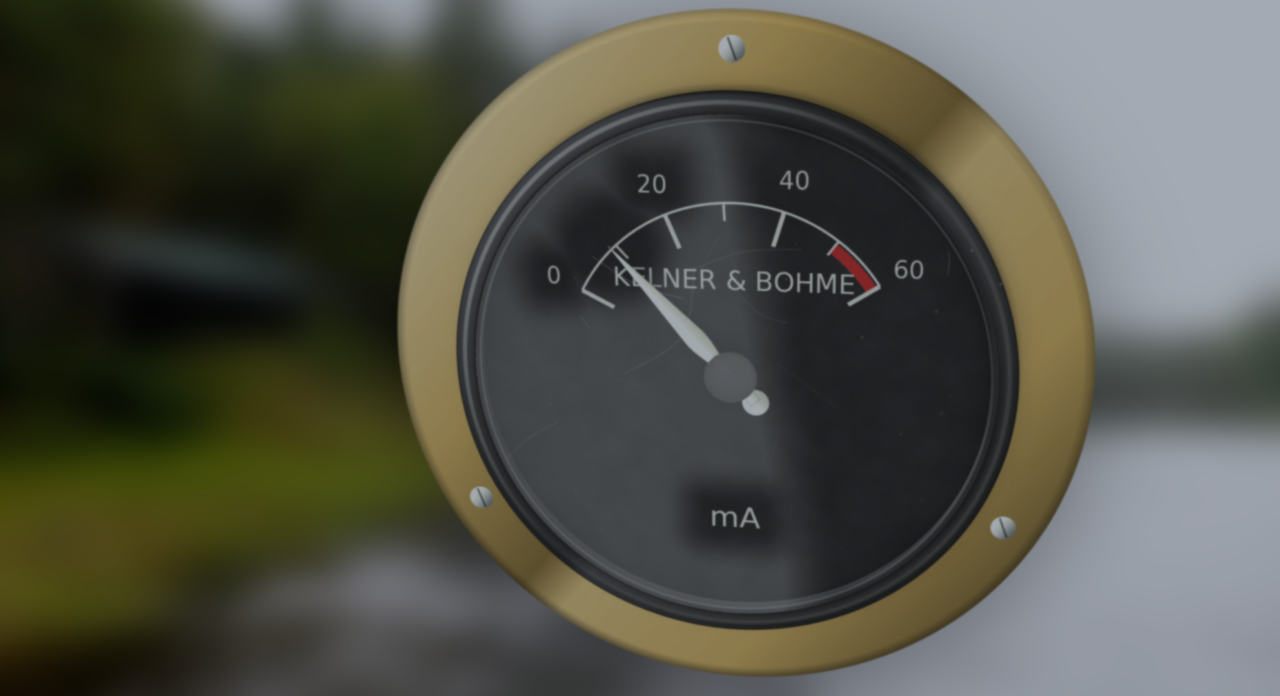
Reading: 10 (mA)
